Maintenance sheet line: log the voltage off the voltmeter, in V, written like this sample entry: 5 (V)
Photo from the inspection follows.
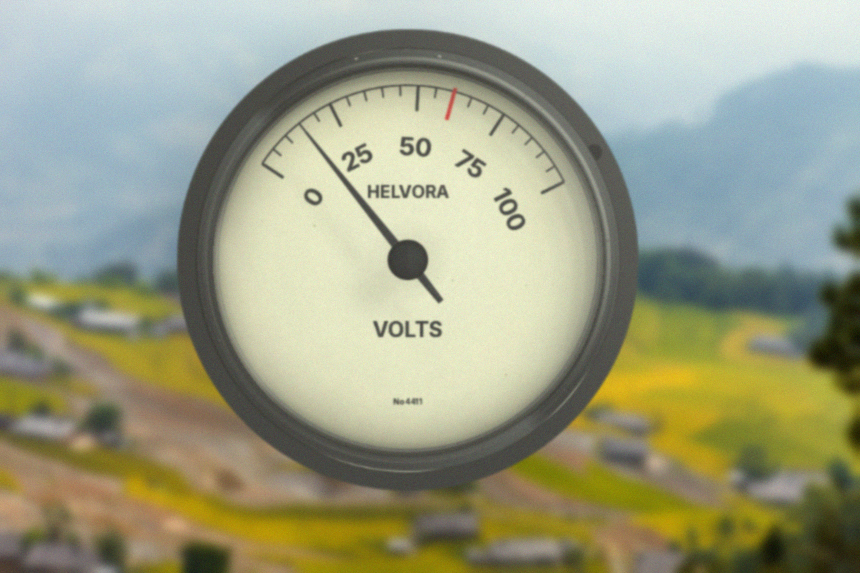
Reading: 15 (V)
